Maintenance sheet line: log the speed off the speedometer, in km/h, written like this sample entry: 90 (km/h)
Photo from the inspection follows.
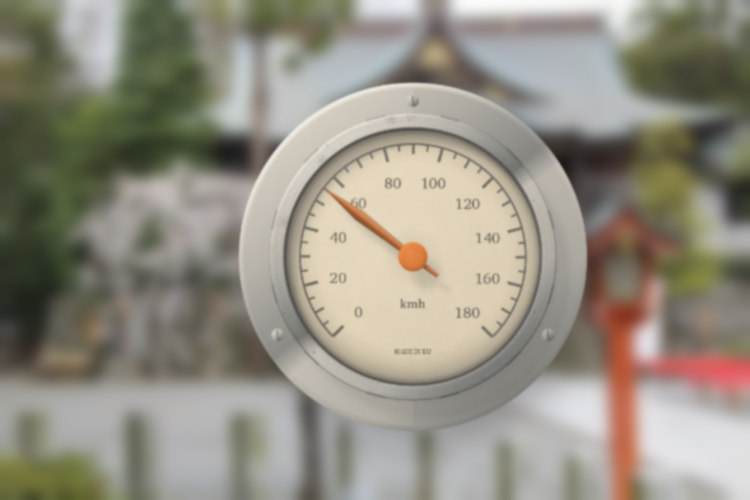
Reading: 55 (km/h)
